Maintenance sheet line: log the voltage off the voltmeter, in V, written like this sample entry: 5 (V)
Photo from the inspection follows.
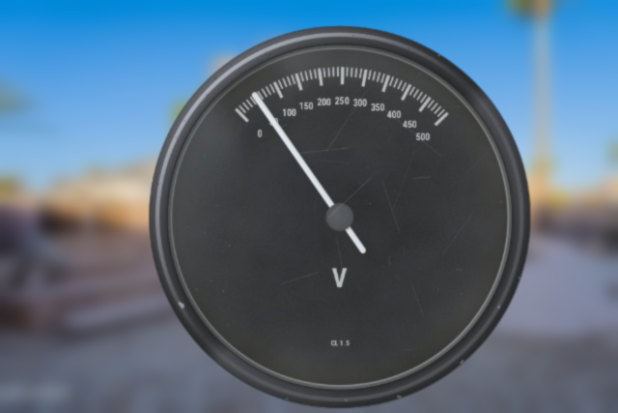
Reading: 50 (V)
